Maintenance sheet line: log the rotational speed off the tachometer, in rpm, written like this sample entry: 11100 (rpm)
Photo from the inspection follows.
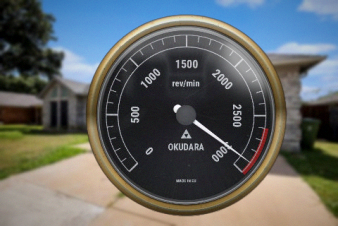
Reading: 2900 (rpm)
